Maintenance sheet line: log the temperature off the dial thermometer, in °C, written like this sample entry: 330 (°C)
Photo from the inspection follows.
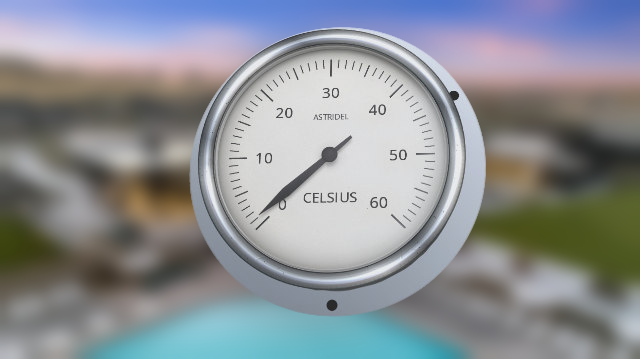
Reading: 1 (°C)
